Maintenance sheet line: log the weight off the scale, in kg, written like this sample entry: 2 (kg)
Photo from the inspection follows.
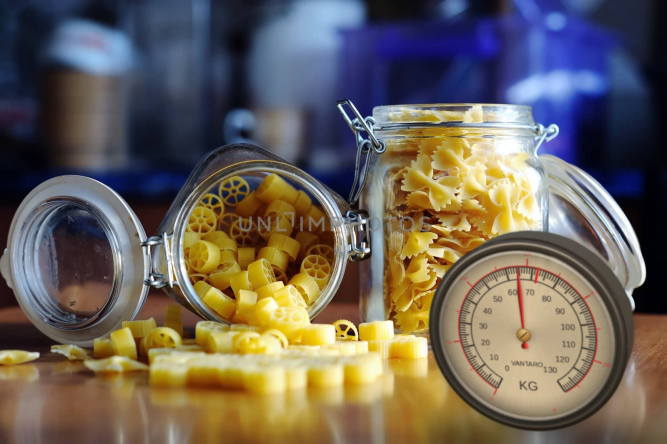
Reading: 65 (kg)
